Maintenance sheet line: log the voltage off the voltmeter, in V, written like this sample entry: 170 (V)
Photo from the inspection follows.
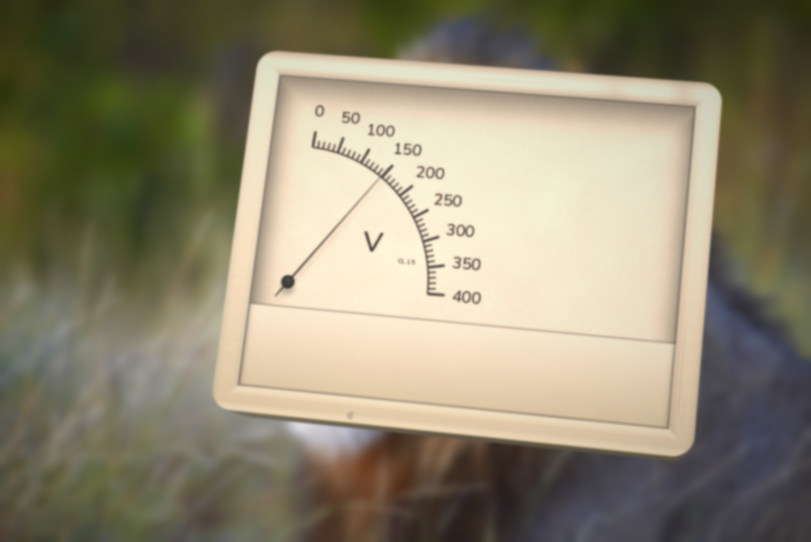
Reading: 150 (V)
